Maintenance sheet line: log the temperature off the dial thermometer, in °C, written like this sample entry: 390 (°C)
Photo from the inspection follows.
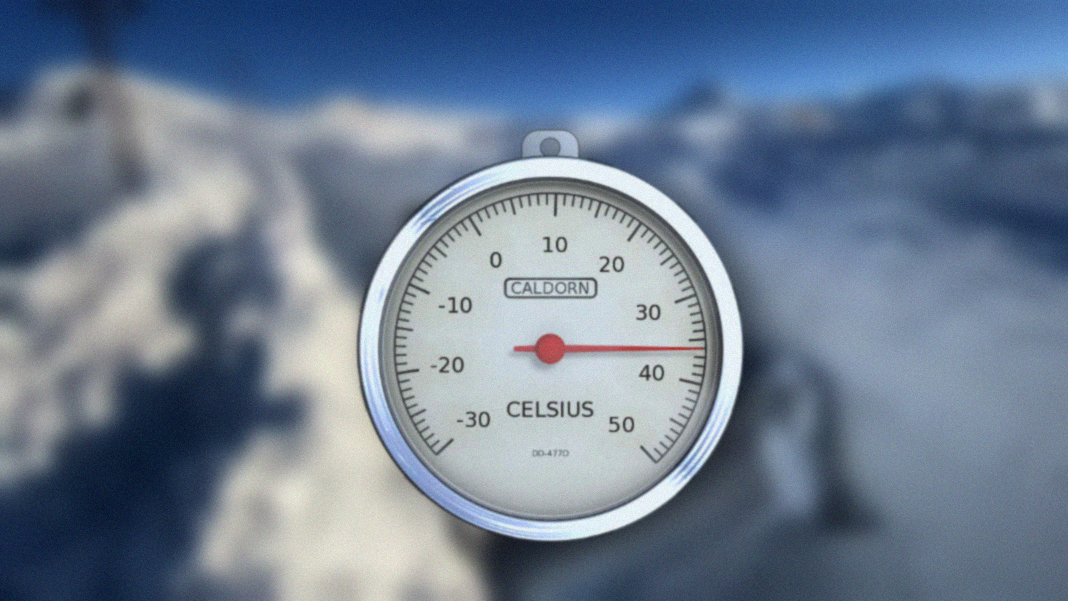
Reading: 36 (°C)
